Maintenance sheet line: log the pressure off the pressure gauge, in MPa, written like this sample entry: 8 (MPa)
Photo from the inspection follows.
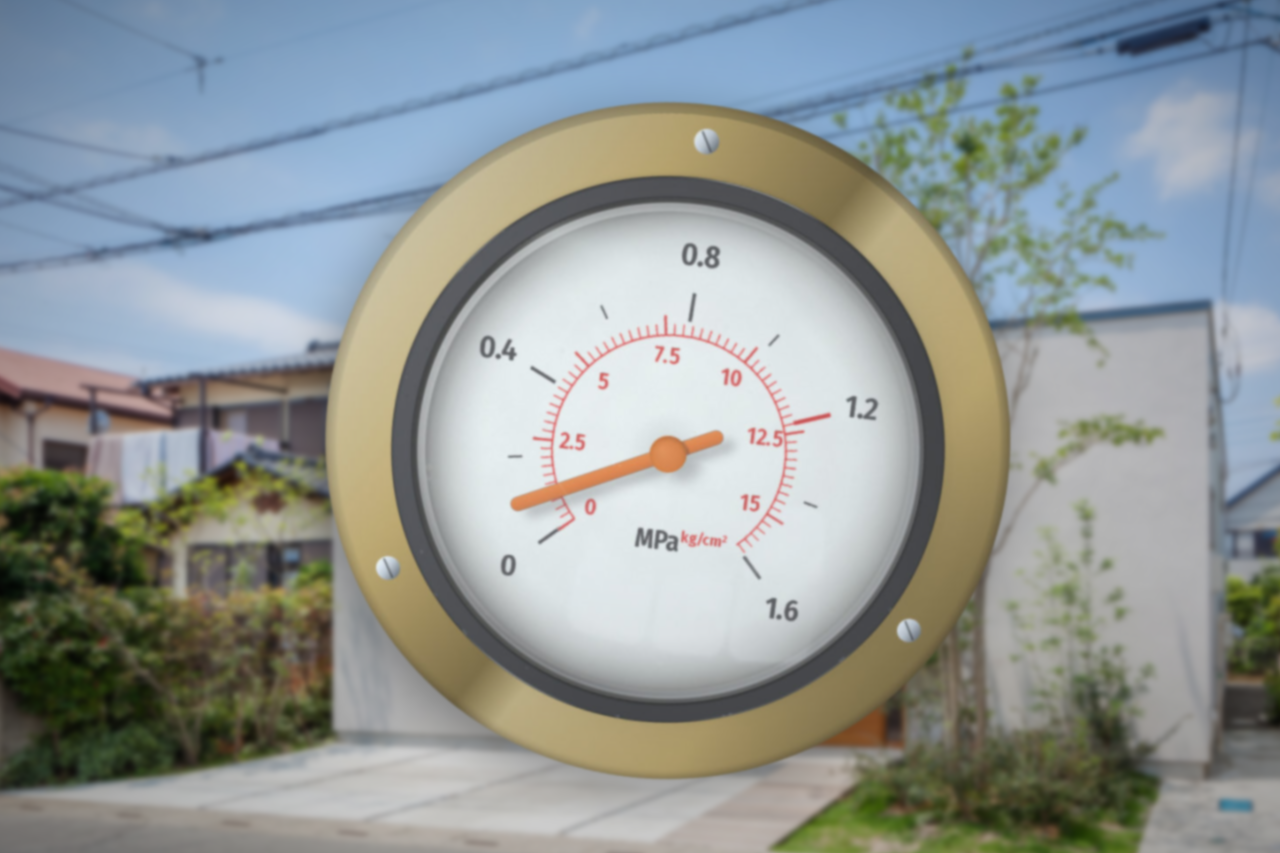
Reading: 0.1 (MPa)
